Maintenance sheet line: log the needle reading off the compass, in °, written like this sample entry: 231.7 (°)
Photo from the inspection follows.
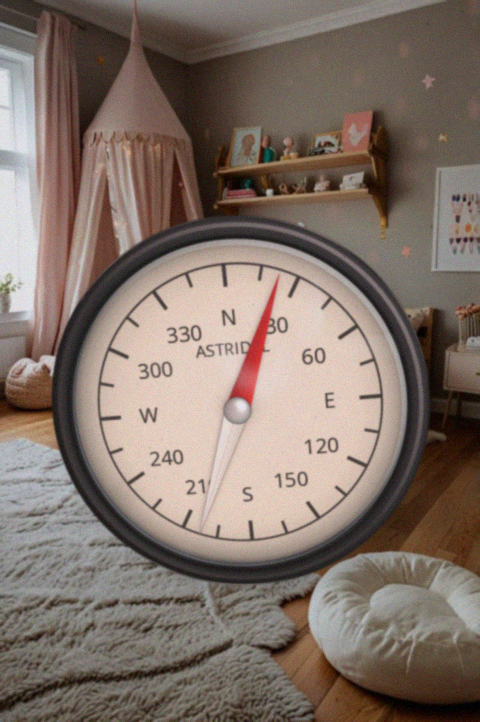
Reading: 22.5 (°)
